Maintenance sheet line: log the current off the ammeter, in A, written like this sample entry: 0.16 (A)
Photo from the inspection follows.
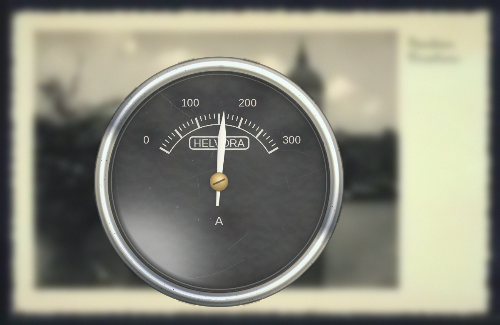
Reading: 160 (A)
